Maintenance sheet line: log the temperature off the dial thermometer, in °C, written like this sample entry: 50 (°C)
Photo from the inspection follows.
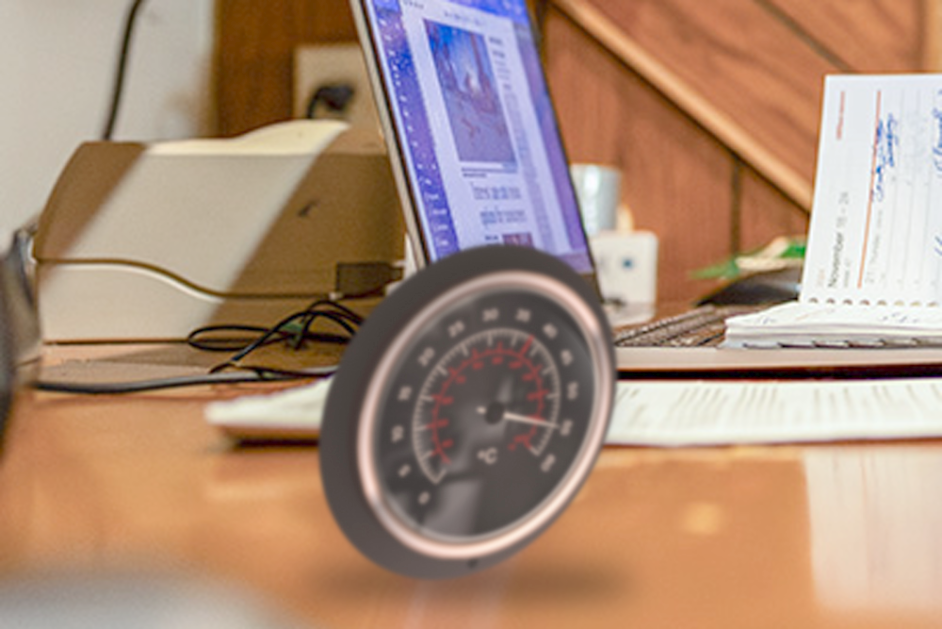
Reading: 55 (°C)
